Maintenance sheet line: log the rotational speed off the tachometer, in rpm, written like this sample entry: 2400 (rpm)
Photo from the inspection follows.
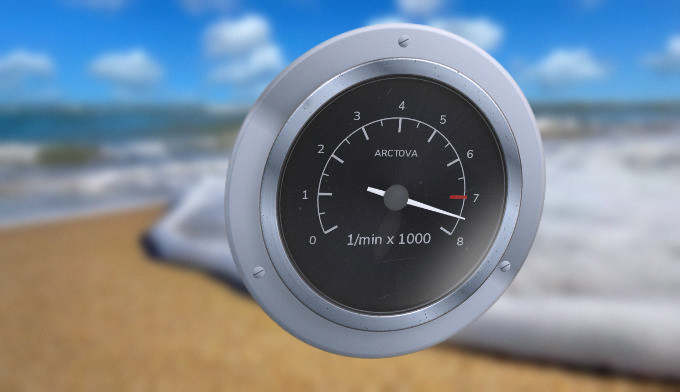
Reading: 7500 (rpm)
